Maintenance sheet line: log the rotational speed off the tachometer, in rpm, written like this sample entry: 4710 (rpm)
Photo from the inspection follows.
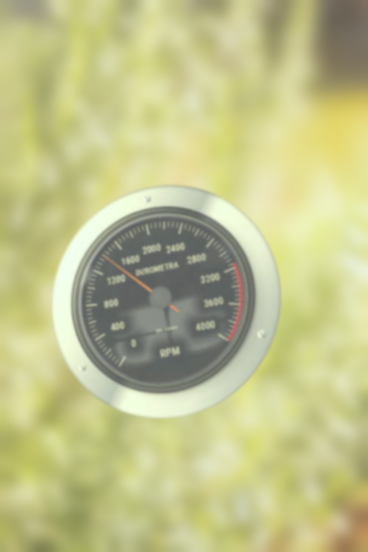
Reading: 1400 (rpm)
